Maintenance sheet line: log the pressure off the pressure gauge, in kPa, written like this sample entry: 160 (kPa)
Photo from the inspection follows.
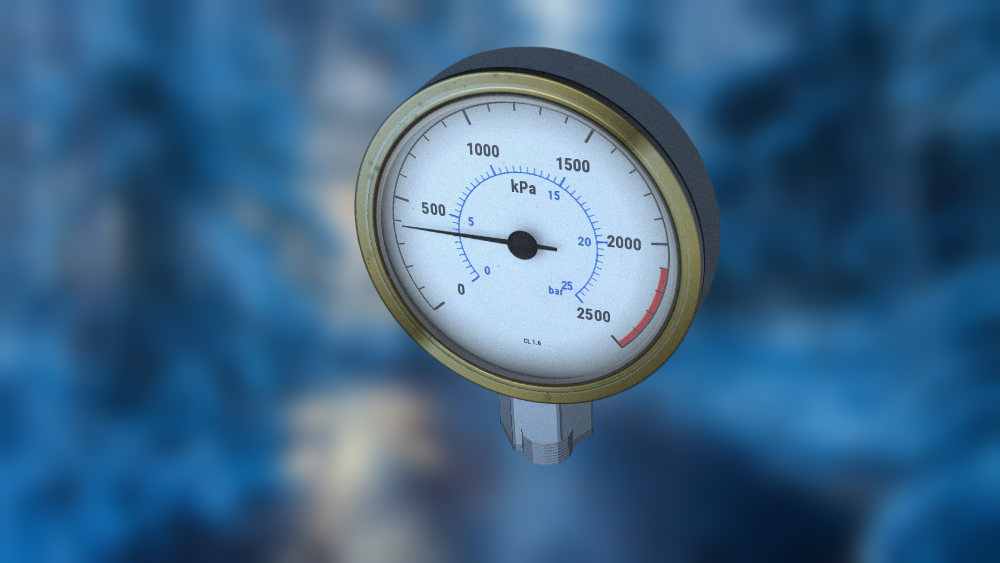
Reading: 400 (kPa)
